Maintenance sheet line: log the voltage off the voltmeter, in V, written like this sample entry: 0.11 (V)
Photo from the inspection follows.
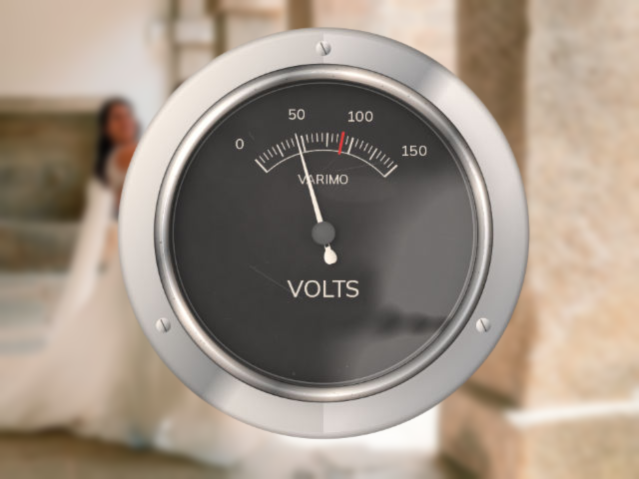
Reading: 45 (V)
